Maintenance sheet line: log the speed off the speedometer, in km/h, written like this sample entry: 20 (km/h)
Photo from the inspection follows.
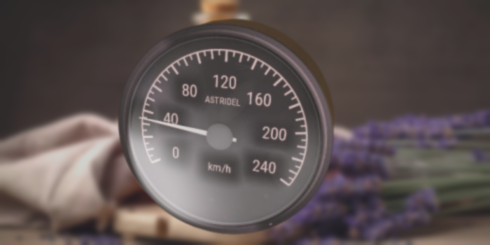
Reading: 35 (km/h)
